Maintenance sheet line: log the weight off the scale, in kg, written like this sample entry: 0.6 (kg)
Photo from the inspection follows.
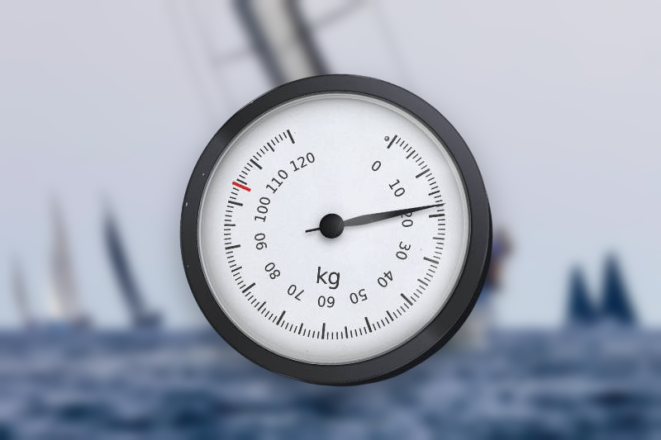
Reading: 18 (kg)
